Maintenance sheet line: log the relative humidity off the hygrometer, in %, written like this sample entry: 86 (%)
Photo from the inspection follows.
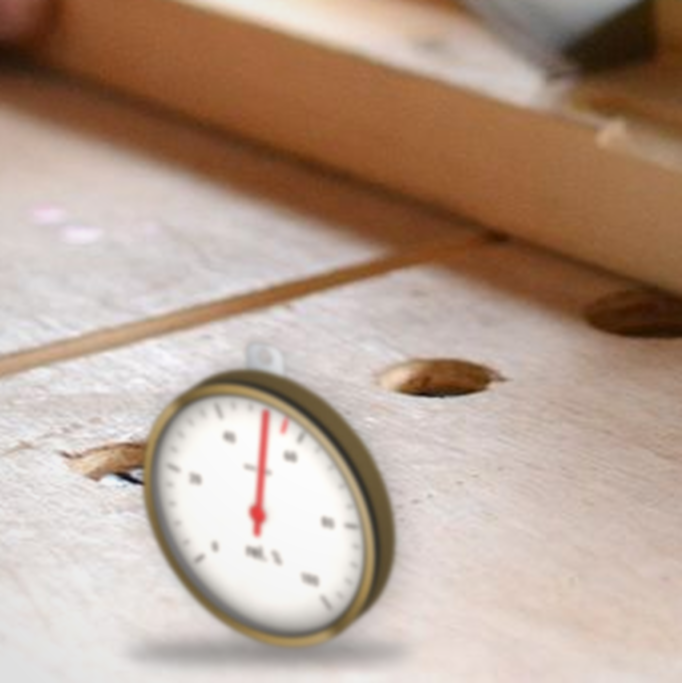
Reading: 52 (%)
